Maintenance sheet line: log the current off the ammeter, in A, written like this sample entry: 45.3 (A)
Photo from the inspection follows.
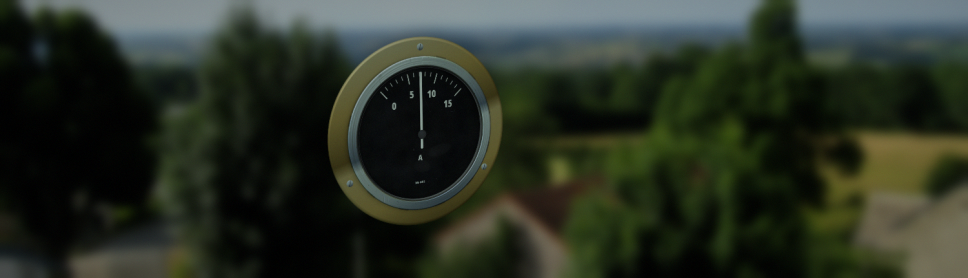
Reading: 7 (A)
